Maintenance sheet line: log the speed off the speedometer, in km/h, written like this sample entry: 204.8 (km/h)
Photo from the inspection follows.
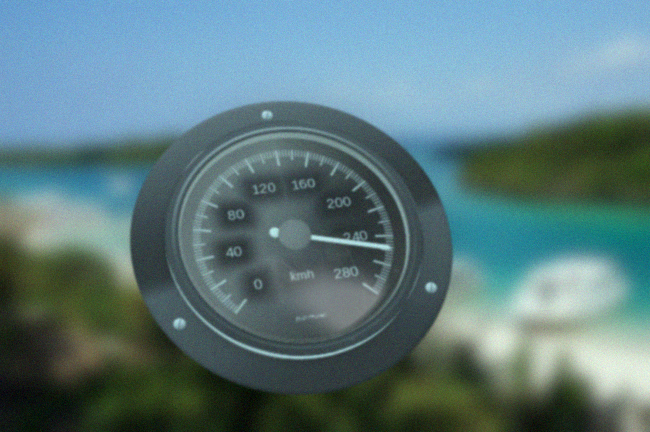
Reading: 250 (km/h)
